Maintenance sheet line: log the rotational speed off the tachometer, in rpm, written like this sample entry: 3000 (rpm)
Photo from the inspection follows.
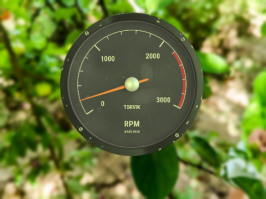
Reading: 200 (rpm)
